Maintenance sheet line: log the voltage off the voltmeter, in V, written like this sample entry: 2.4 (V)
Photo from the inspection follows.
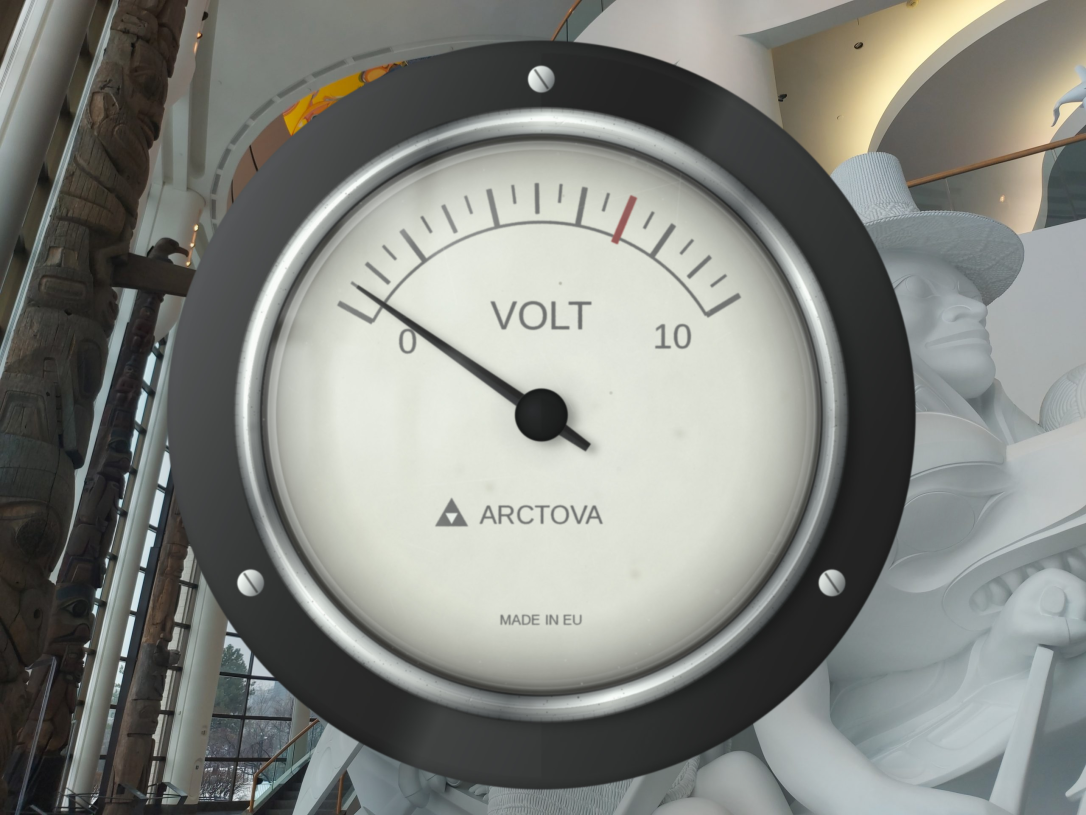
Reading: 0.5 (V)
